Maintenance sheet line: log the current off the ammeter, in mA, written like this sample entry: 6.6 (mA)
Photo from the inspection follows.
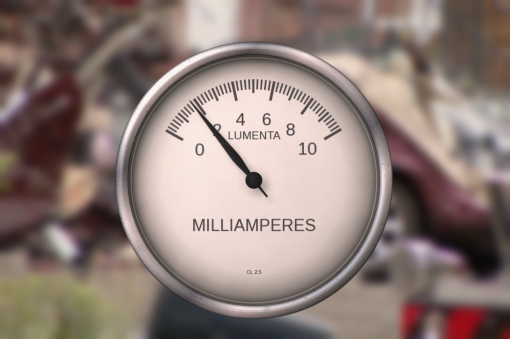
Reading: 1.8 (mA)
